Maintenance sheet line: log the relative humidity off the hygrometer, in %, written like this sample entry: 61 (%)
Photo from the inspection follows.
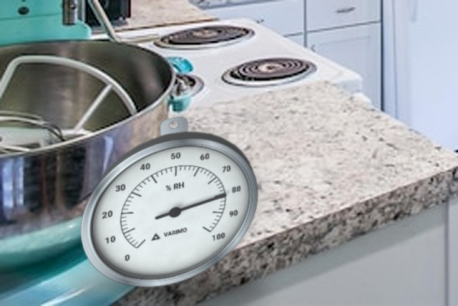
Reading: 80 (%)
